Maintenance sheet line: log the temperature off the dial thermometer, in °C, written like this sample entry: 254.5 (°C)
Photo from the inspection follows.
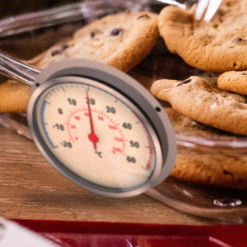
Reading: 20 (°C)
